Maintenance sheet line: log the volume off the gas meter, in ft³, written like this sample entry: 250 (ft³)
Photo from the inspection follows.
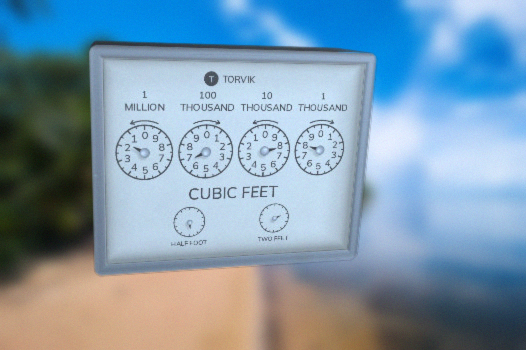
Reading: 167800 (ft³)
